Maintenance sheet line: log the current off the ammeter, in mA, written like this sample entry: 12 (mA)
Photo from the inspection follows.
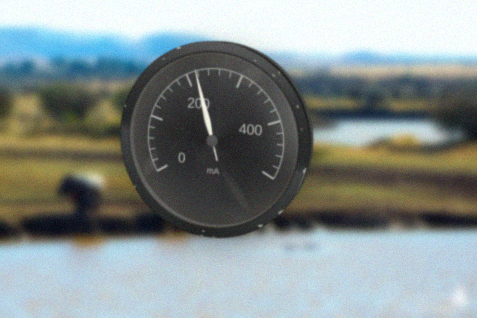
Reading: 220 (mA)
